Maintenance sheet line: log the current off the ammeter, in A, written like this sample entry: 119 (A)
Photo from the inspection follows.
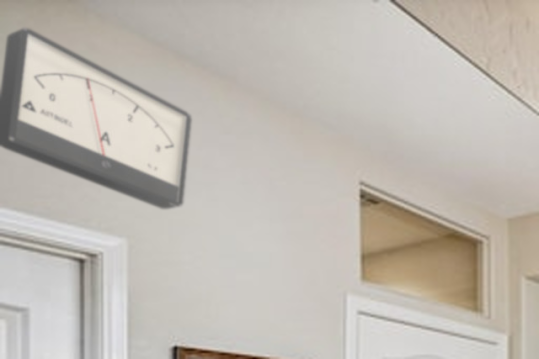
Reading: 1 (A)
